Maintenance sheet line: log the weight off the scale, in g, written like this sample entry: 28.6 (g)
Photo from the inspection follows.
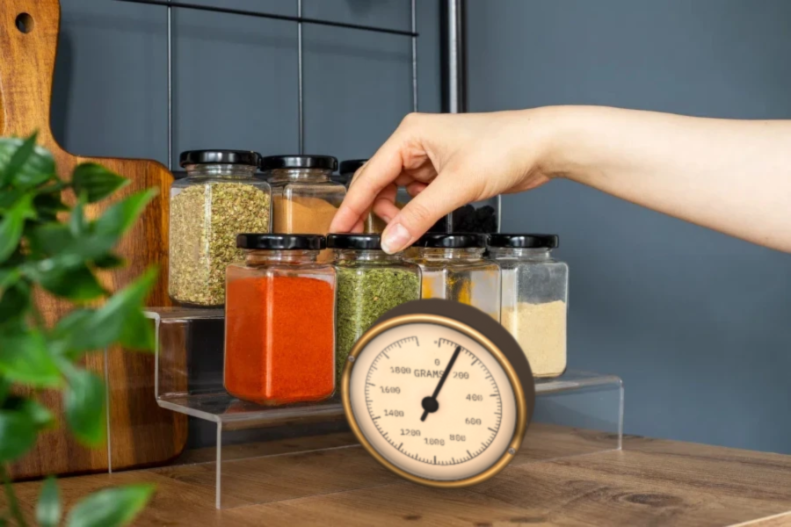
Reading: 100 (g)
